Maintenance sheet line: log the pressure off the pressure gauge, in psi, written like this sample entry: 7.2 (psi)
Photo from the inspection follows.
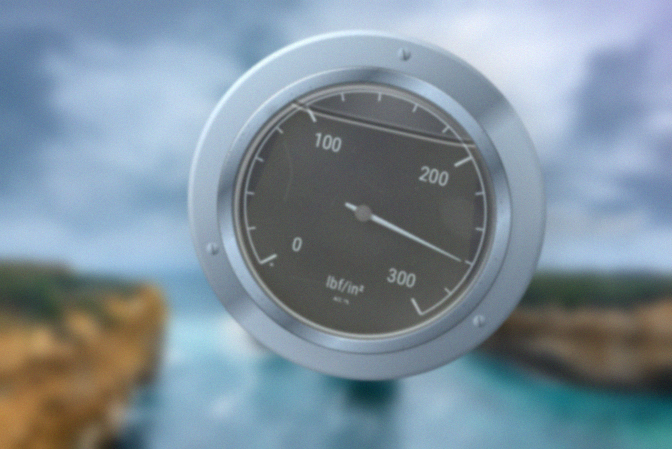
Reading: 260 (psi)
